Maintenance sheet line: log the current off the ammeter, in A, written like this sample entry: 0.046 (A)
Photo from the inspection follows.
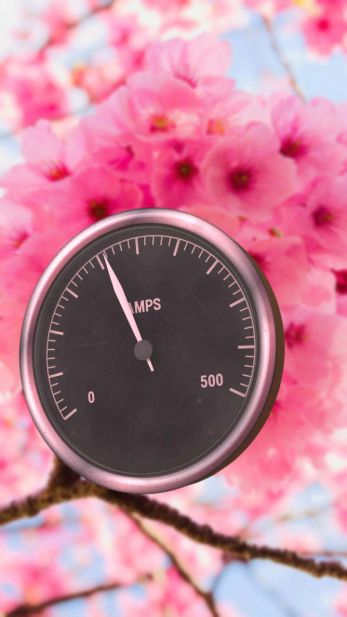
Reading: 210 (A)
